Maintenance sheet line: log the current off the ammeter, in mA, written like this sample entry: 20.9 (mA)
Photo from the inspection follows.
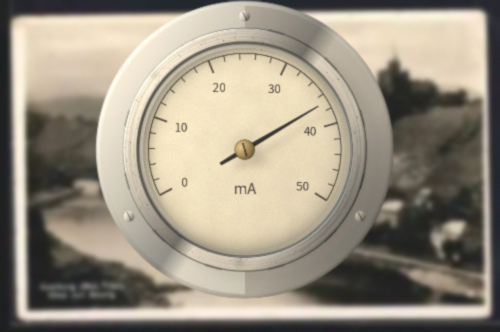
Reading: 37 (mA)
